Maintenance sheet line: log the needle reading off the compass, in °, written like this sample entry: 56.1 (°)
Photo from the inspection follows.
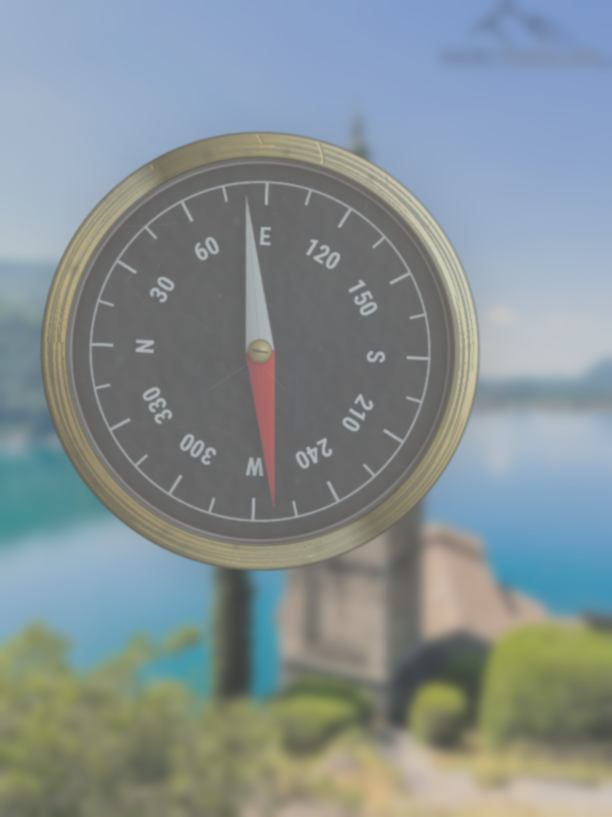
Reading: 262.5 (°)
